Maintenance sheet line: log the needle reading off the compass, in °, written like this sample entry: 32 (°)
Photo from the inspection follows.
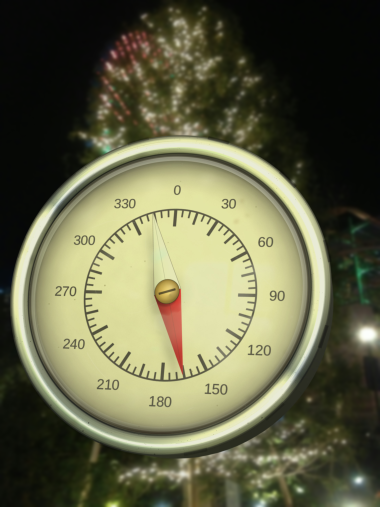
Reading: 165 (°)
